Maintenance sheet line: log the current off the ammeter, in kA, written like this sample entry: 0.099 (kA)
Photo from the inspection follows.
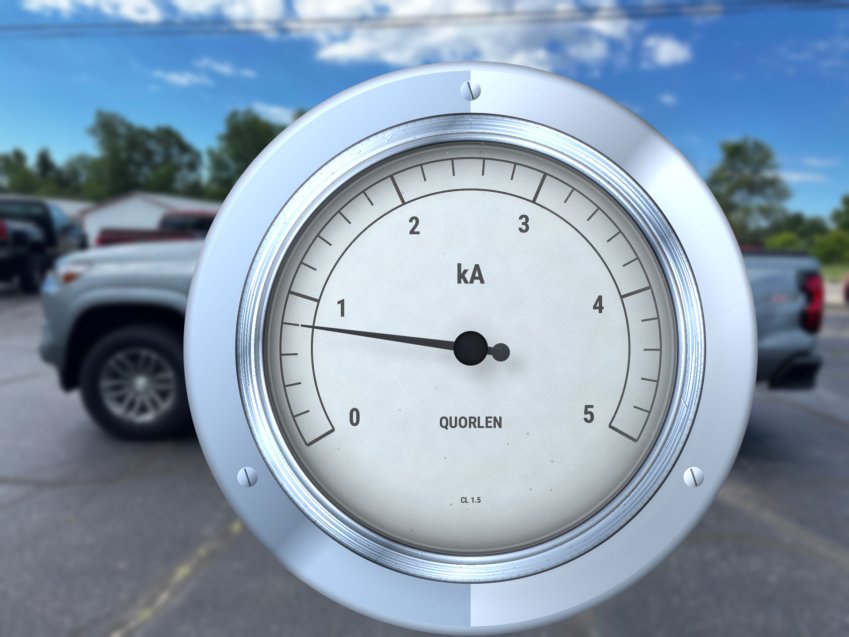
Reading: 0.8 (kA)
